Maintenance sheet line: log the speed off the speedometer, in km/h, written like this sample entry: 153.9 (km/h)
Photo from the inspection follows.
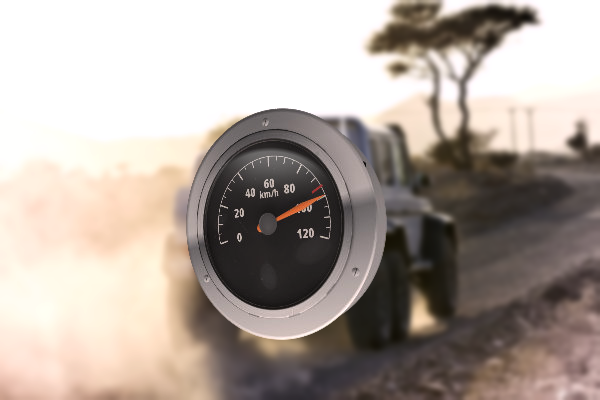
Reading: 100 (km/h)
